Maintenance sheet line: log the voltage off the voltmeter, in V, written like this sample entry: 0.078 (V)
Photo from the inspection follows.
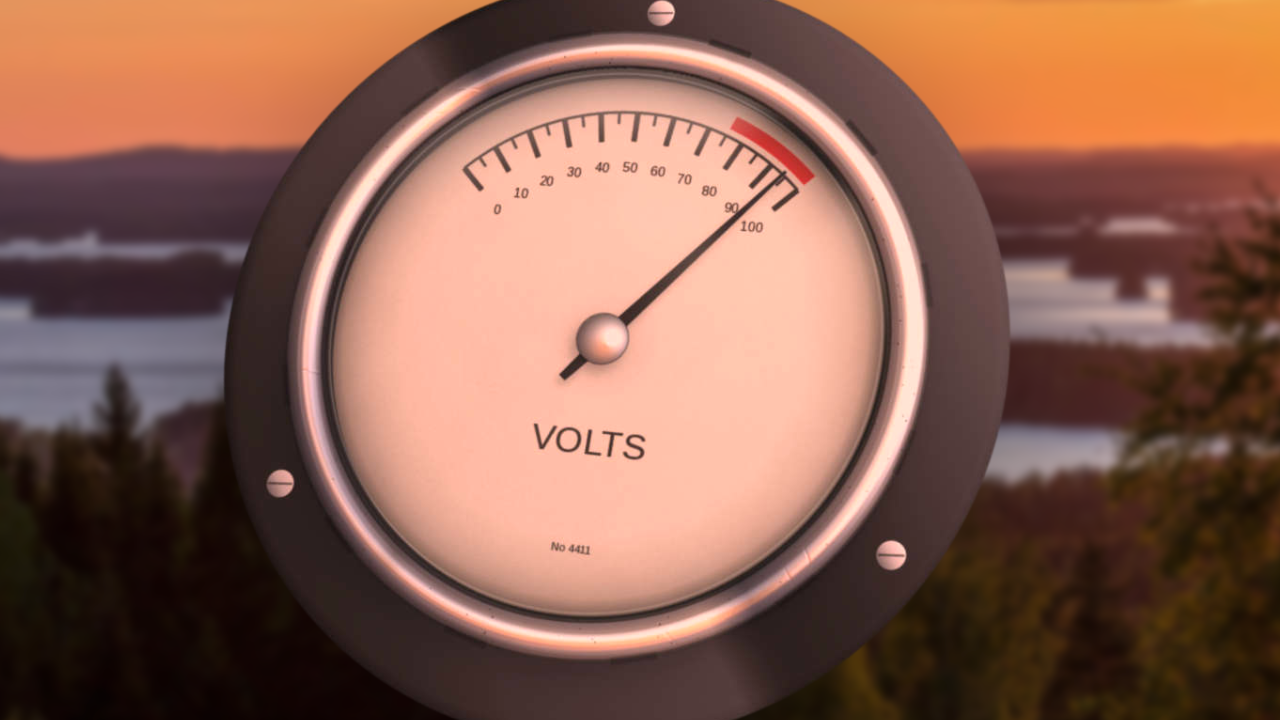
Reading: 95 (V)
